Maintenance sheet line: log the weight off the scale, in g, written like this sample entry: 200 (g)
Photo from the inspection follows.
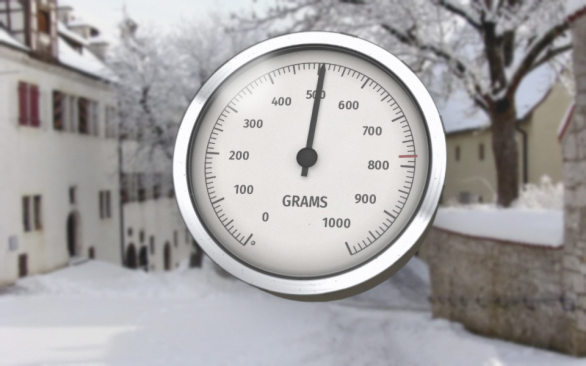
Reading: 510 (g)
